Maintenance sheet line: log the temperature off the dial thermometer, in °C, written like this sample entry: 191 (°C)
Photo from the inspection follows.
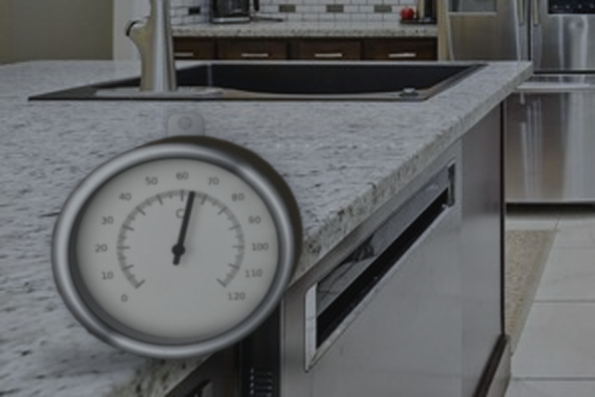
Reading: 65 (°C)
